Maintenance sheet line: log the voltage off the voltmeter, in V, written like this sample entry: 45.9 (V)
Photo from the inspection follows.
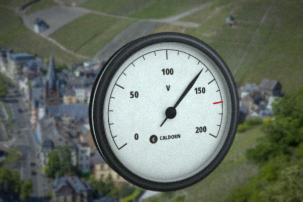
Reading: 135 (V)
